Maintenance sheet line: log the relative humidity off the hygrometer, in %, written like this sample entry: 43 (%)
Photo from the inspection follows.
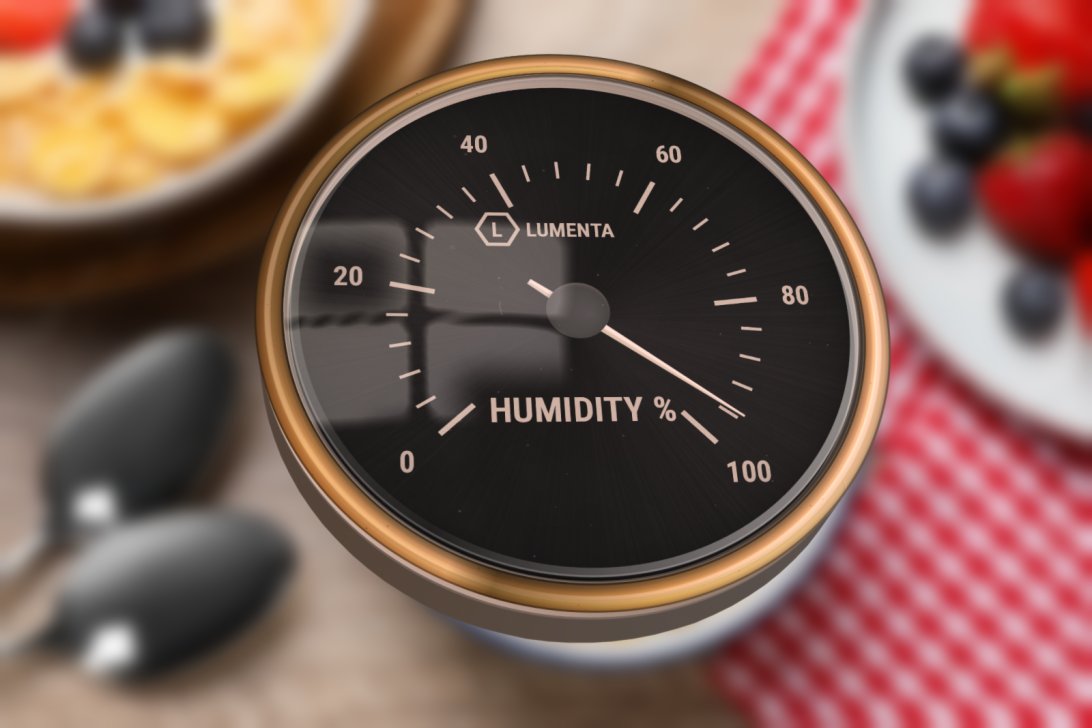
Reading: 96 (%)
